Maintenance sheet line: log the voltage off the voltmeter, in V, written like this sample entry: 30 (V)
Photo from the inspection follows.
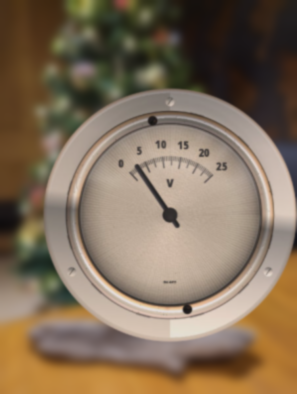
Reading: 2.5 (V)
